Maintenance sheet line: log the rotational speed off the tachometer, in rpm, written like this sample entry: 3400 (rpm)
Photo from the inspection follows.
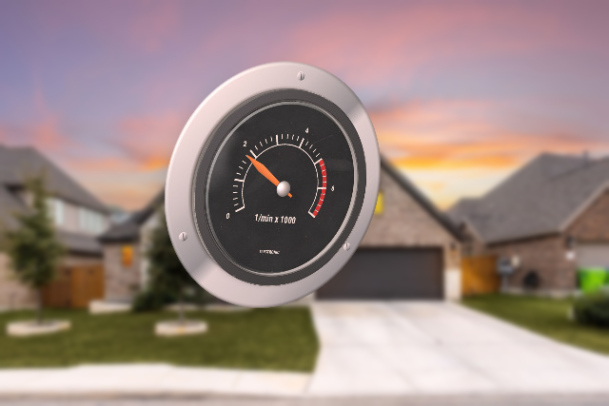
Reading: 1800 (rpm)
